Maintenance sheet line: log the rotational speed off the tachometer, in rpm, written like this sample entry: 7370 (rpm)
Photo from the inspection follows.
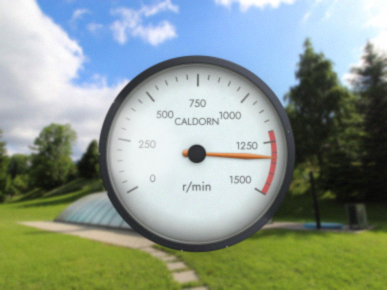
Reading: 1325 (rpm)
